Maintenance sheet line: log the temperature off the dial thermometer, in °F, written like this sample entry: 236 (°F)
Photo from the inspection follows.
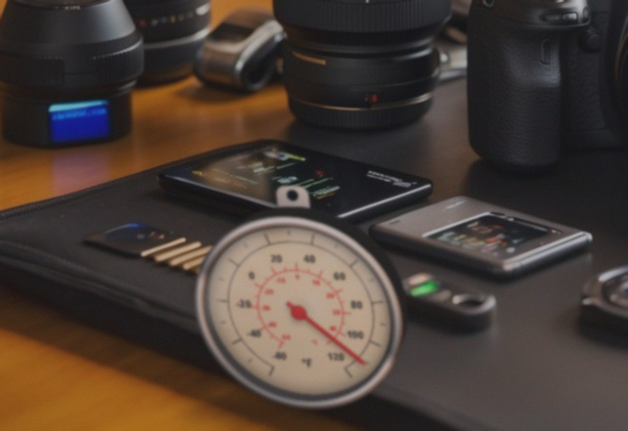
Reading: 110 (°F)
